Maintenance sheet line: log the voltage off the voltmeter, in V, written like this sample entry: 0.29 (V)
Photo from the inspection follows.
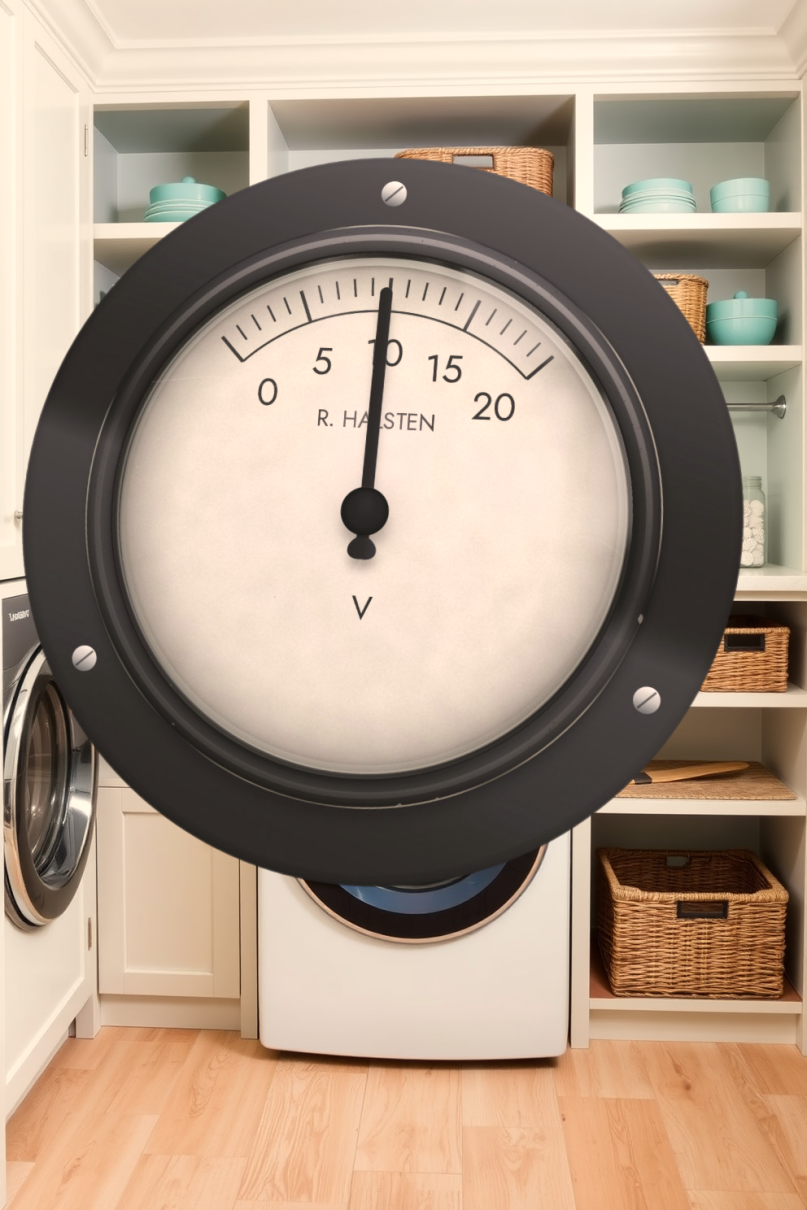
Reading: 10 (V)
